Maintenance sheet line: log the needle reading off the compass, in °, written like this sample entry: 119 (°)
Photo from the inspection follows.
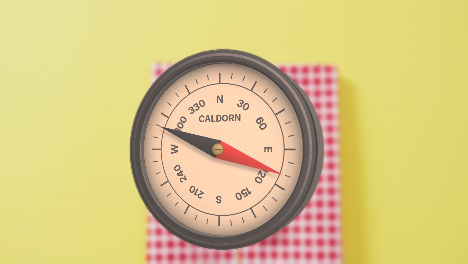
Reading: 110 (°)
